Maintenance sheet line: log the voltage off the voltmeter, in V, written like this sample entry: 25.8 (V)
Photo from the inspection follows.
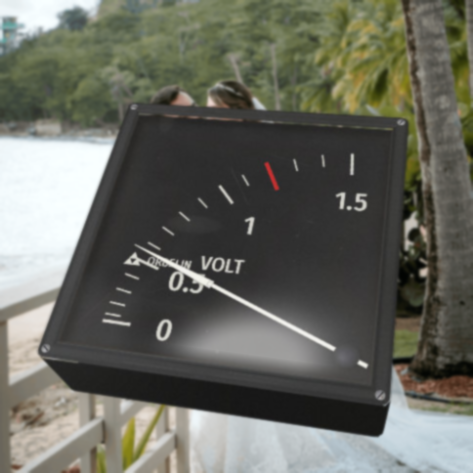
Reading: 0.55 (V)
